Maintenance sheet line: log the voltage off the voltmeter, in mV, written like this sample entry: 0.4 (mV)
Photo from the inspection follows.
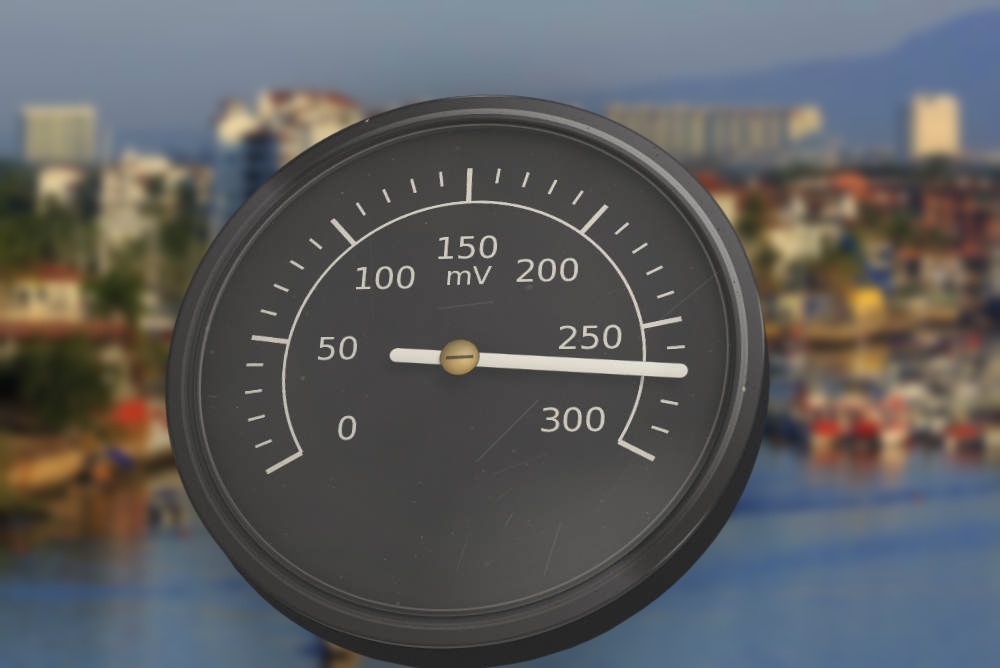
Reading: 270 (mV)
